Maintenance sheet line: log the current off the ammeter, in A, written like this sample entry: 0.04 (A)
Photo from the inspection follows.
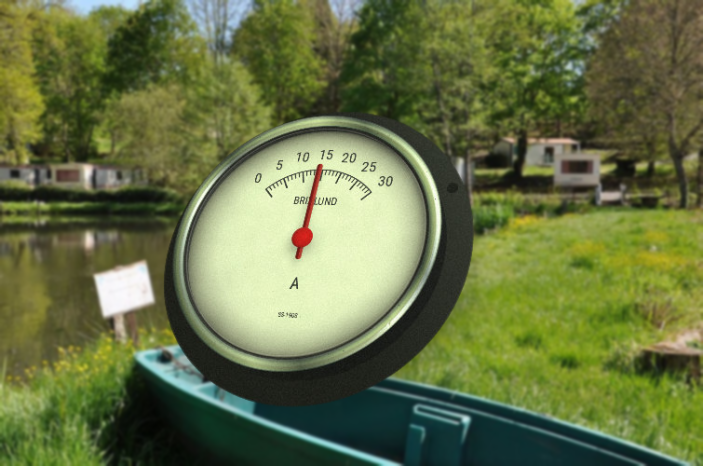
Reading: 15 (A)
